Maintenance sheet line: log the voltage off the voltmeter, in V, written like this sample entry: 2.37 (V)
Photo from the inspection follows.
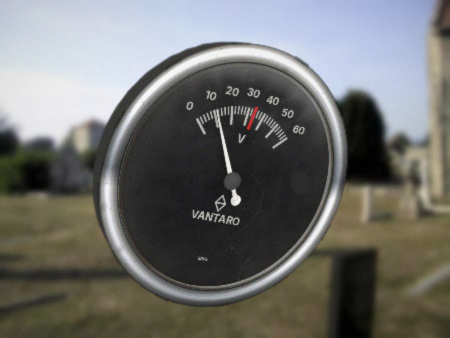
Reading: 10 (V)
